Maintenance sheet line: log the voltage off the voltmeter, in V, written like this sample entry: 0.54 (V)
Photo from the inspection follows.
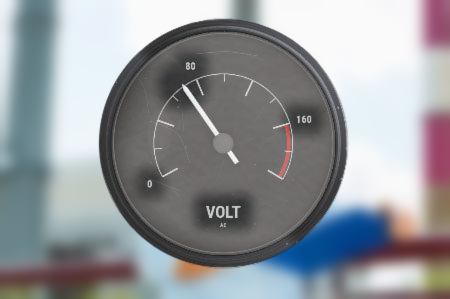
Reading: 70 (V)
